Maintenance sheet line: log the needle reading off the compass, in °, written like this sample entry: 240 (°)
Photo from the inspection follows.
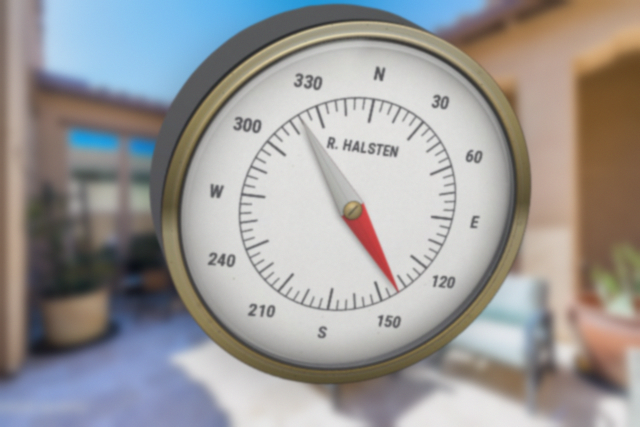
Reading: 140 (°)
